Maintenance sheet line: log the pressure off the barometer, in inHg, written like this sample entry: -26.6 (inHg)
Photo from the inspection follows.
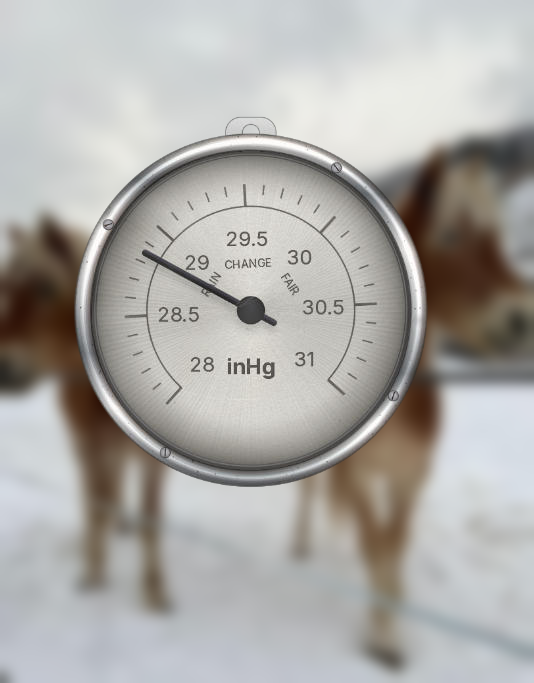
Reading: 28.85 (inHg)
